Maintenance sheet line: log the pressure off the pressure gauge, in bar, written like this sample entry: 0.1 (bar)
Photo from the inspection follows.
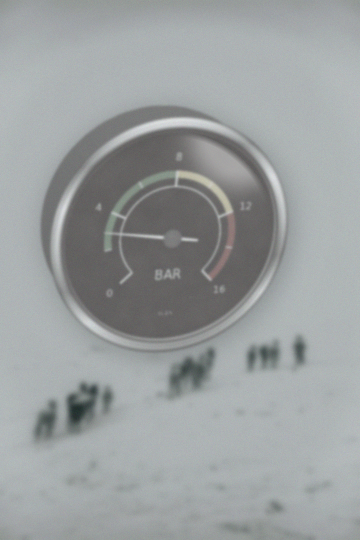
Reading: 3 (bar)
